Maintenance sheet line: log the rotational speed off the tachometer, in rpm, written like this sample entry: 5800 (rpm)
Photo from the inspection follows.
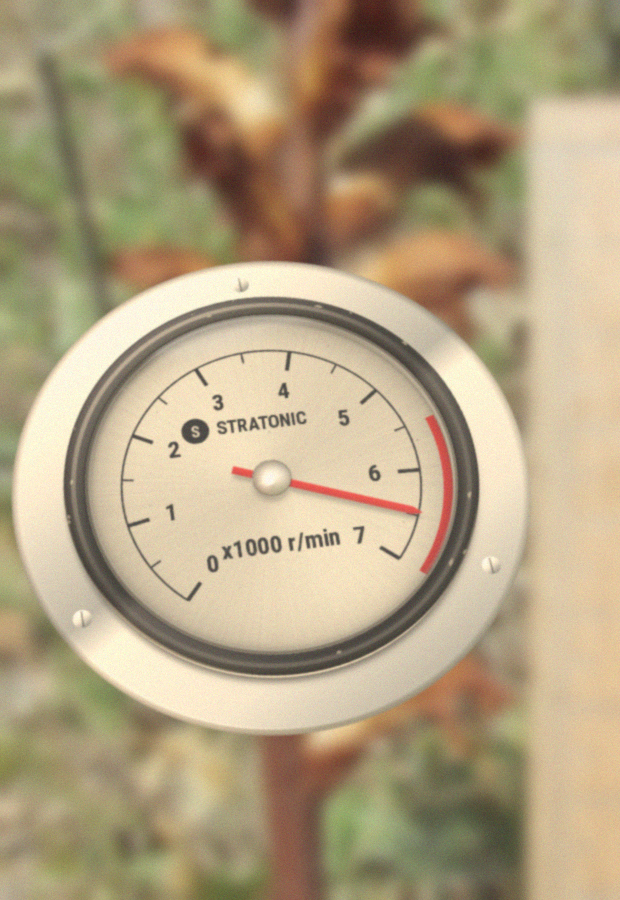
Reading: 6500 (rpm)
